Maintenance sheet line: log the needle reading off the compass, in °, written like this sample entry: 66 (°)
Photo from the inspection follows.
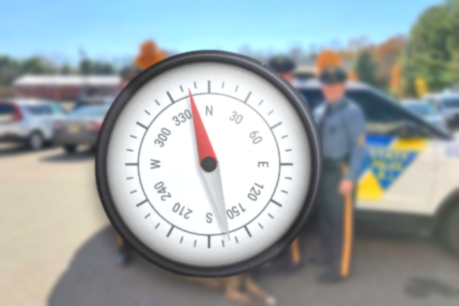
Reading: 345 (°)
